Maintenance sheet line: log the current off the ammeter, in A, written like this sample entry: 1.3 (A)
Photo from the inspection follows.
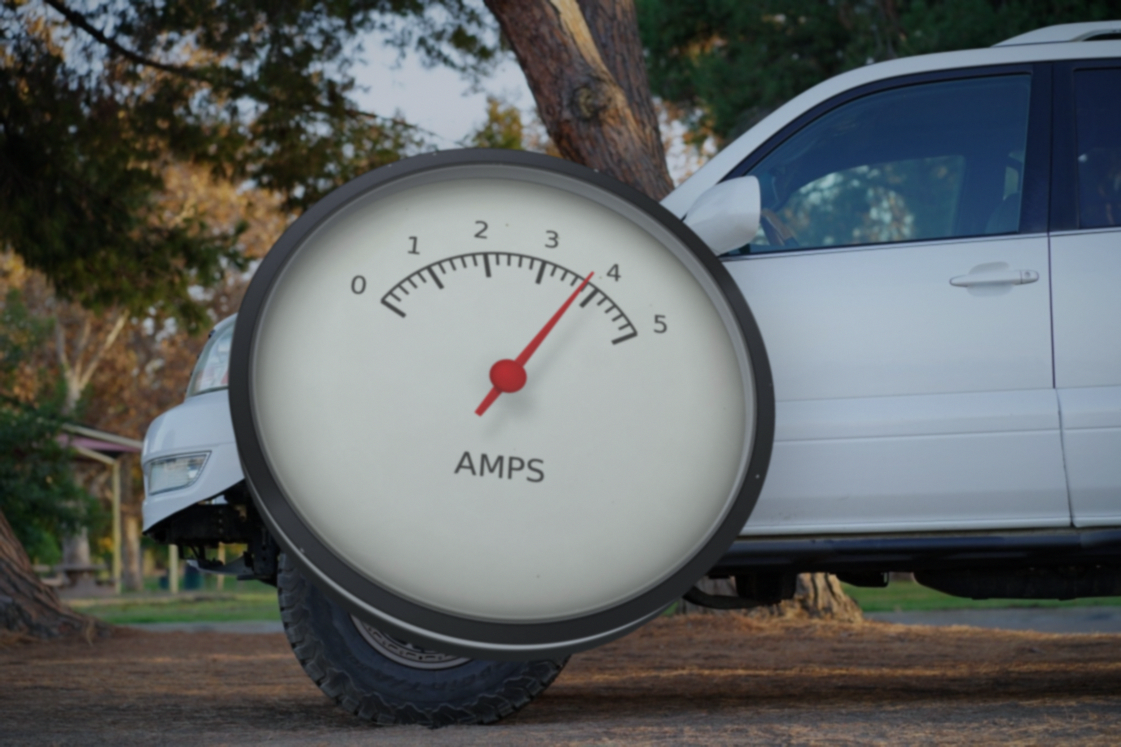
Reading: 3.8 (A)
